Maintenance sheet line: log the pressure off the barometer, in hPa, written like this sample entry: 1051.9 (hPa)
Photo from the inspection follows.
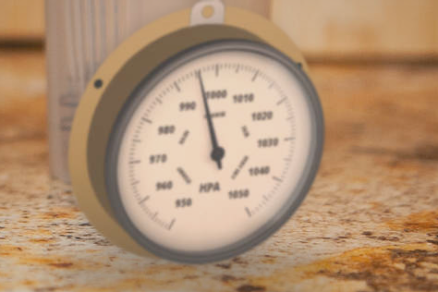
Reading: 995 (hPa)
